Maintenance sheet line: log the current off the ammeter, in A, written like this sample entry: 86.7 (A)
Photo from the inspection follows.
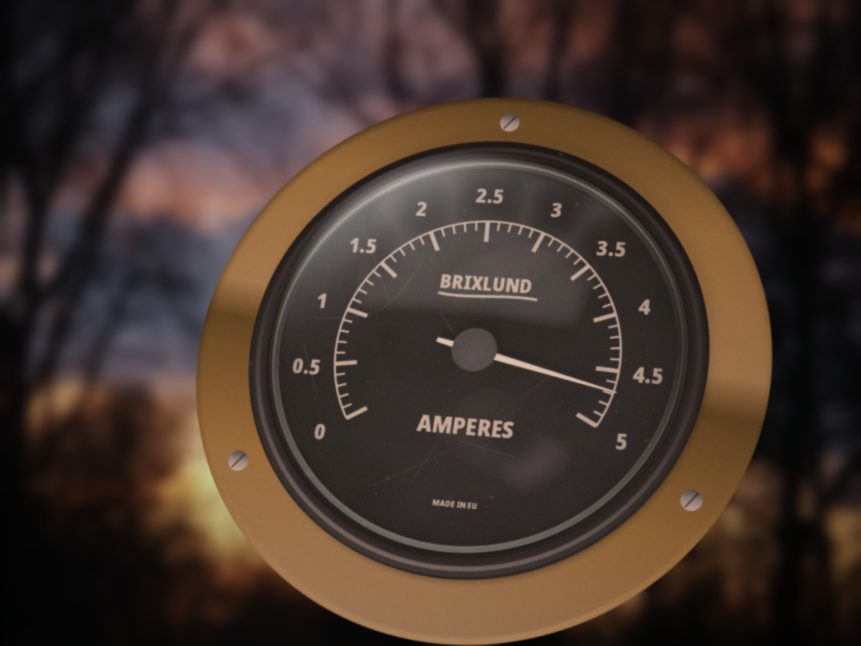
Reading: 4.7 (A)
